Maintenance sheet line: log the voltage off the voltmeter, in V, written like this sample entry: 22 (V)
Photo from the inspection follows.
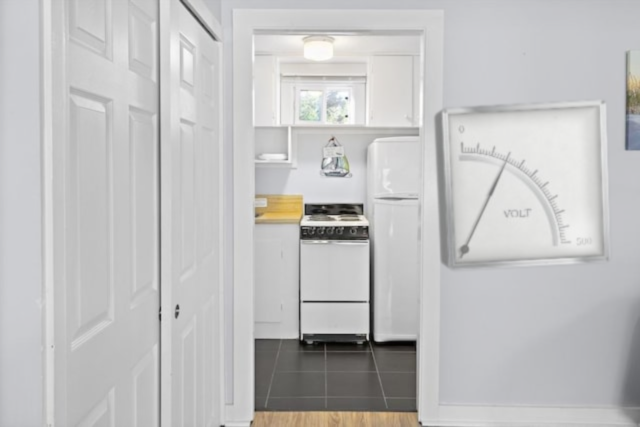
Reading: 150 (V)
